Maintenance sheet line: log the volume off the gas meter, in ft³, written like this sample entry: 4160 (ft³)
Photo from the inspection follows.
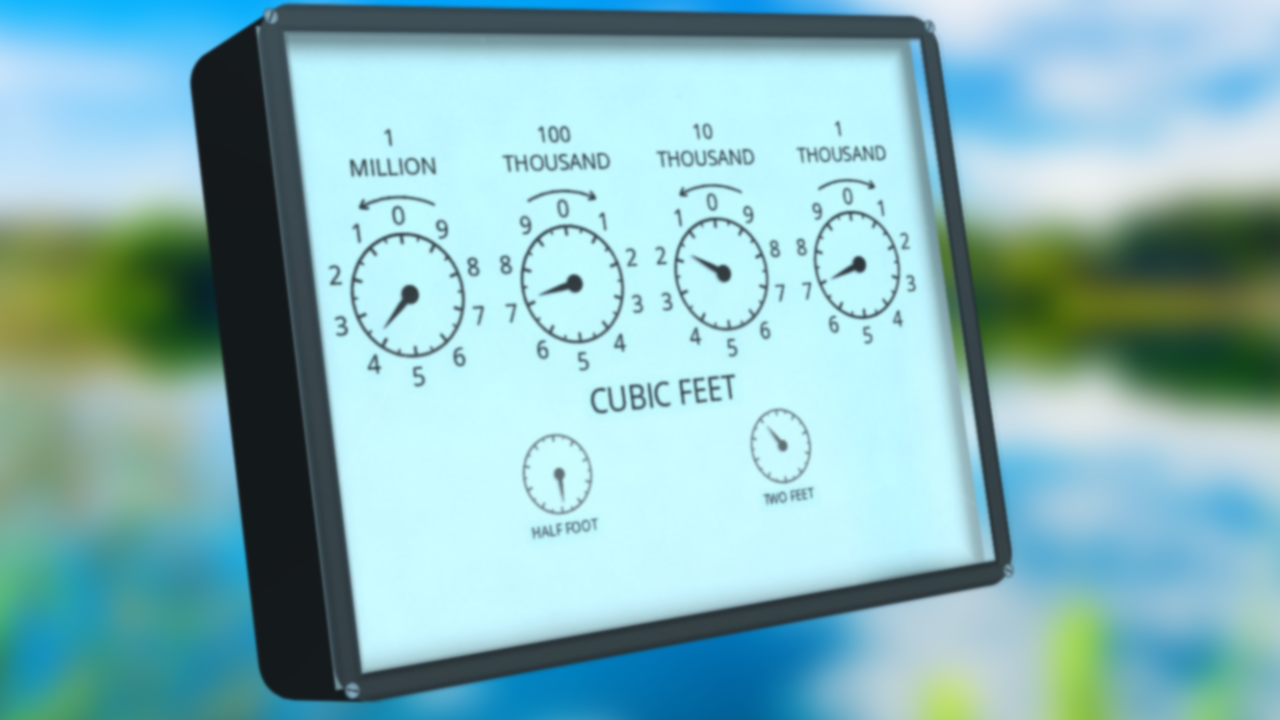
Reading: 371700 (ft³)
